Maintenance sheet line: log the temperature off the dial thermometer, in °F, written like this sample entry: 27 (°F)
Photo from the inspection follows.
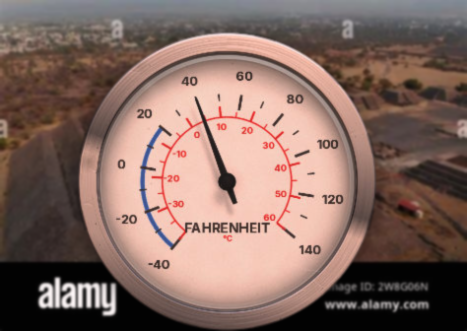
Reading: 40 (°F)
